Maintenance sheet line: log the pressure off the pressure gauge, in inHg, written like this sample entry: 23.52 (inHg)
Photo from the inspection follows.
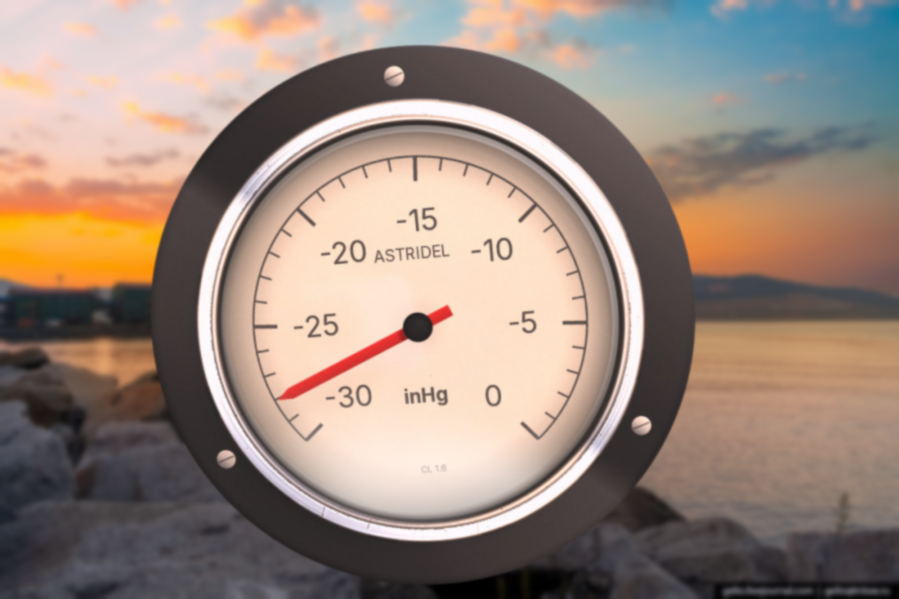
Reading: -28 (inHg)
